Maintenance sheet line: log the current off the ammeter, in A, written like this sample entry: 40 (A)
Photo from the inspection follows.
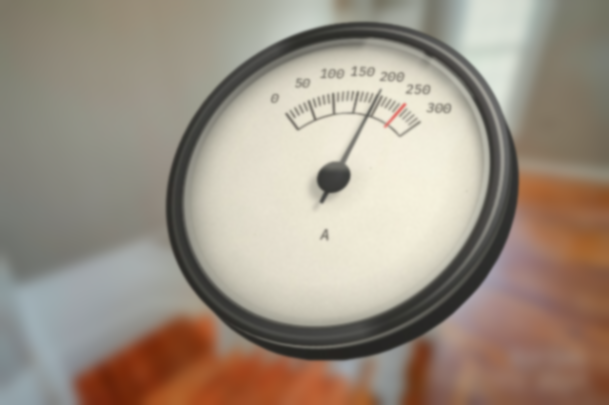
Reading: 200 (A)
